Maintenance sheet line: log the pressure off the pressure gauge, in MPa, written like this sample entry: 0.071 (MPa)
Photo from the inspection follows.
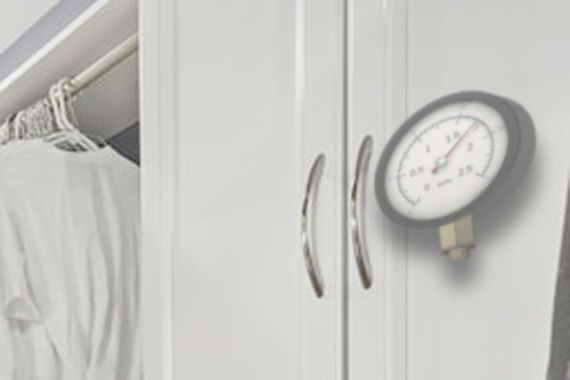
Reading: 1.75 (MPa)
